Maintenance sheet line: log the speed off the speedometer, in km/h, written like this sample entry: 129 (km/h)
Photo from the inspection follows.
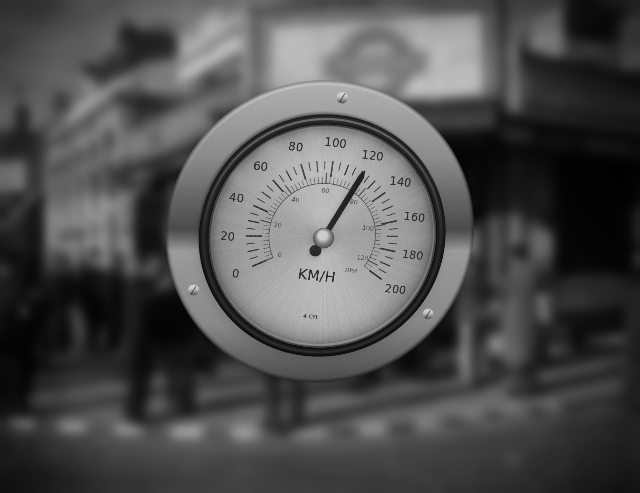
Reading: 120 (km/h)
